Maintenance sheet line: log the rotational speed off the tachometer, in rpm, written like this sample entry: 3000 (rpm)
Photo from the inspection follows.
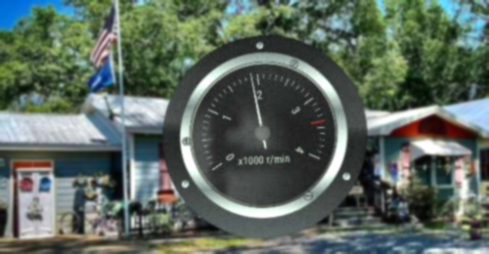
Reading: 1900 (rpm)
